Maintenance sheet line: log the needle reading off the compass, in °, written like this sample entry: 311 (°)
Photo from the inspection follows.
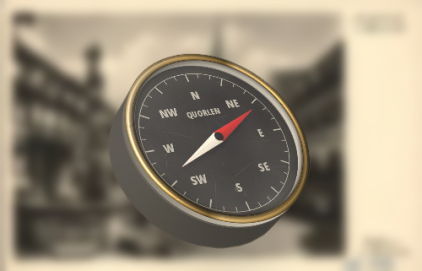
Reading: 65 (°)
